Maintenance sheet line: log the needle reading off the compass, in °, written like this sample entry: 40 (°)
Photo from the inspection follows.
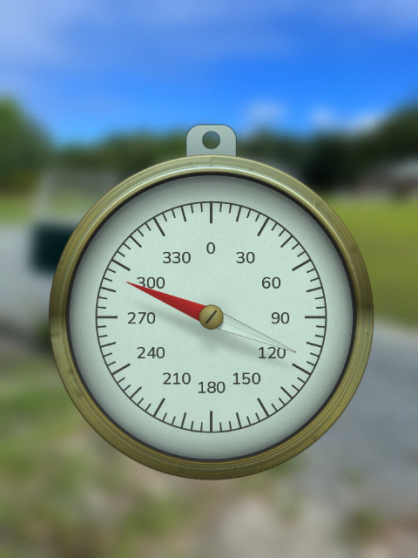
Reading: 292.5 (°)
